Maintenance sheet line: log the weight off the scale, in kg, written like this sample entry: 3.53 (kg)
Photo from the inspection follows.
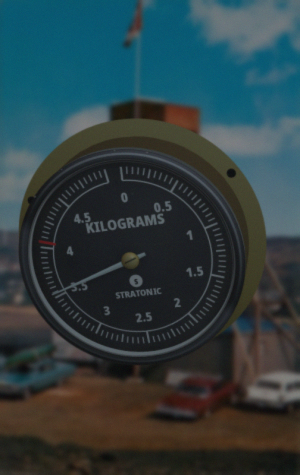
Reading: 3.55 (kg)
